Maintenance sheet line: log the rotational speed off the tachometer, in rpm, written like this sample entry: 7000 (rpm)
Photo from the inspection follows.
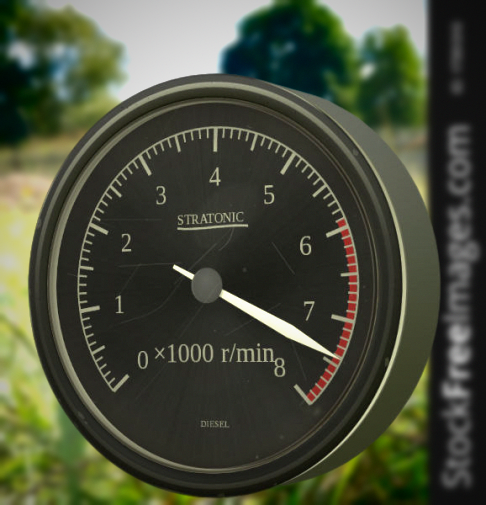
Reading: 7400 (rpm)
